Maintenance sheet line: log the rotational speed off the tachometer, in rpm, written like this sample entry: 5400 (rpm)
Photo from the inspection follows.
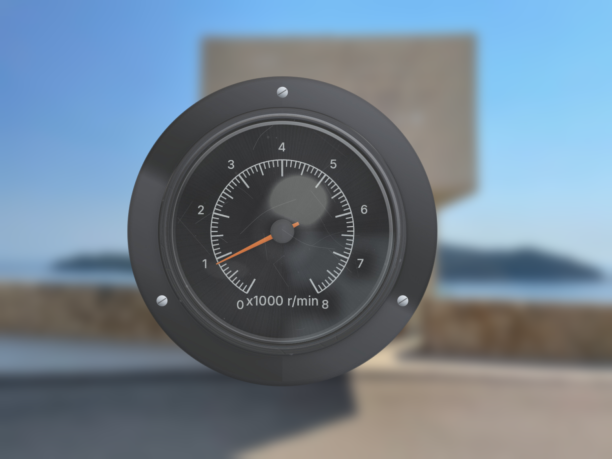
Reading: 900 (rpm)
